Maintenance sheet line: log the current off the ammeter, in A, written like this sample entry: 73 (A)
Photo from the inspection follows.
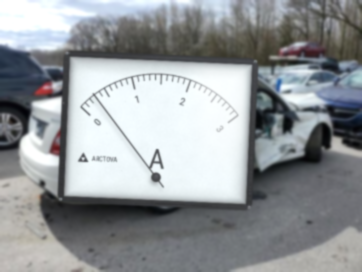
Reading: 0.3 (A)
